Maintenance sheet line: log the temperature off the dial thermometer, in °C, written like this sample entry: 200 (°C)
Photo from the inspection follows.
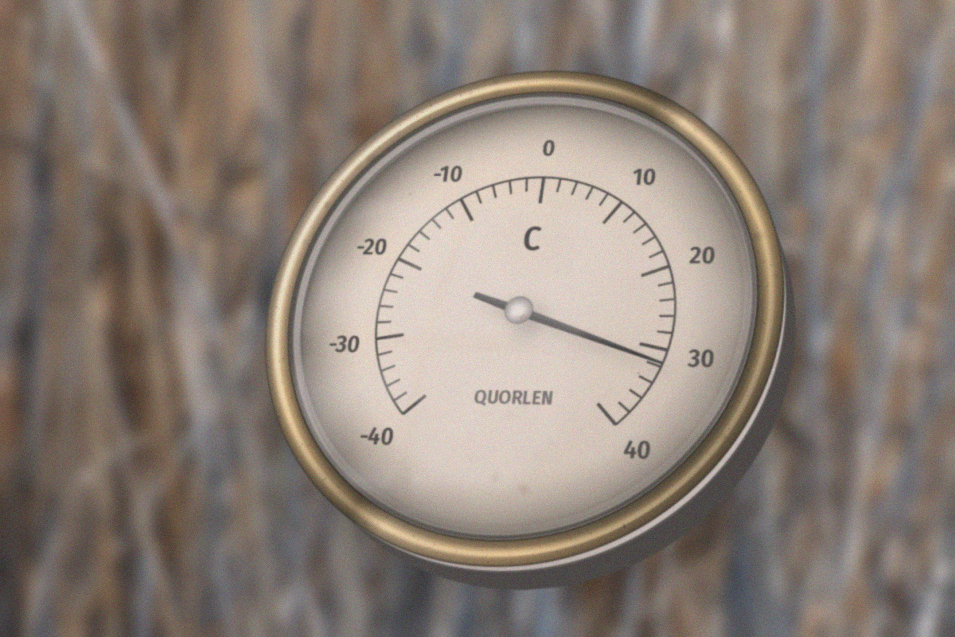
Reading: 32 (°C)
